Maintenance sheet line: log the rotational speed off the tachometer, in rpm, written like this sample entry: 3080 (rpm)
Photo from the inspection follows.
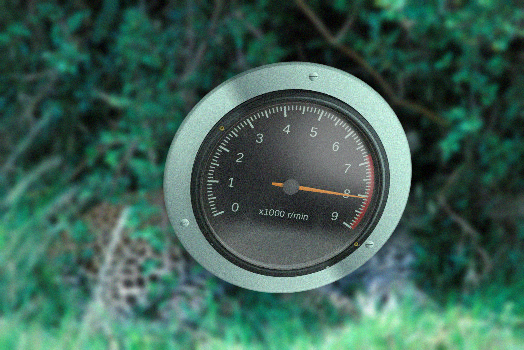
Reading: 8000 (rpm)
